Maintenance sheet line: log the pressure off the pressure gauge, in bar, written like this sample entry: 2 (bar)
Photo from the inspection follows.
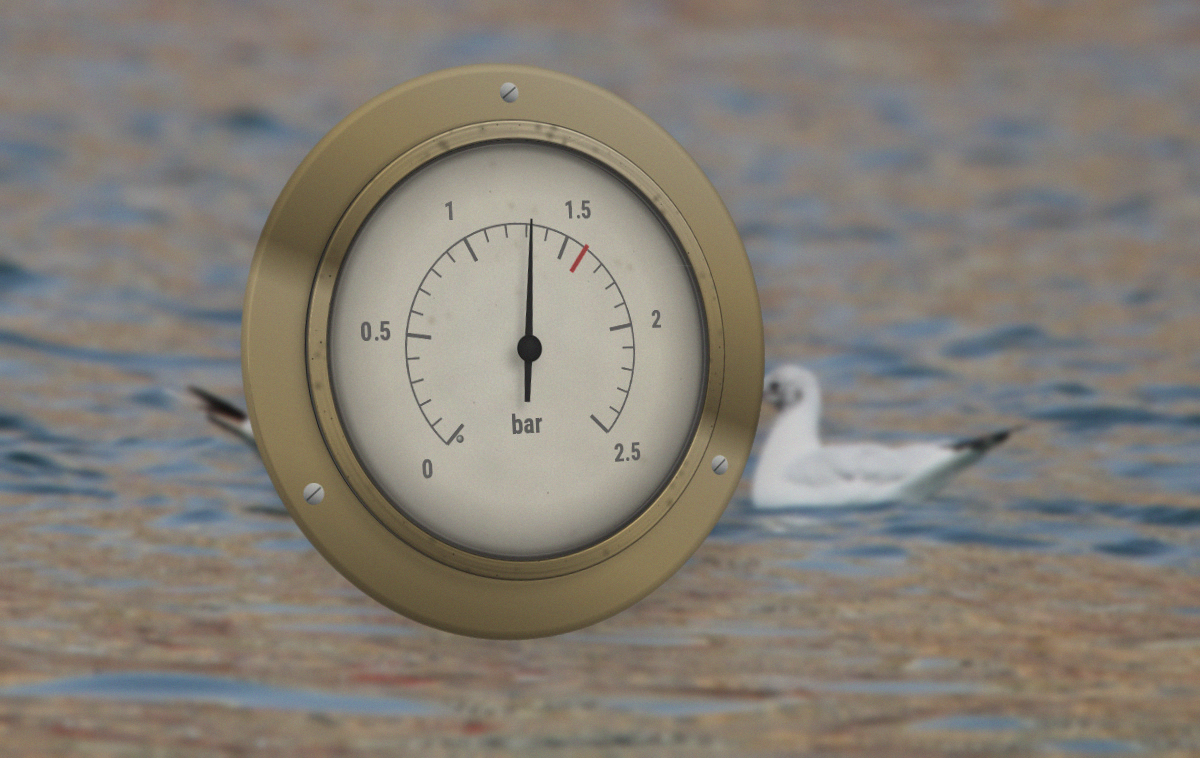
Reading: 1.3 (bar)
